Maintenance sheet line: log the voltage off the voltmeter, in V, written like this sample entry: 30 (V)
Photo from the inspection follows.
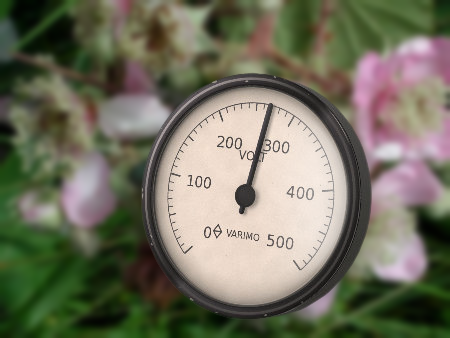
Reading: 270 (V)
